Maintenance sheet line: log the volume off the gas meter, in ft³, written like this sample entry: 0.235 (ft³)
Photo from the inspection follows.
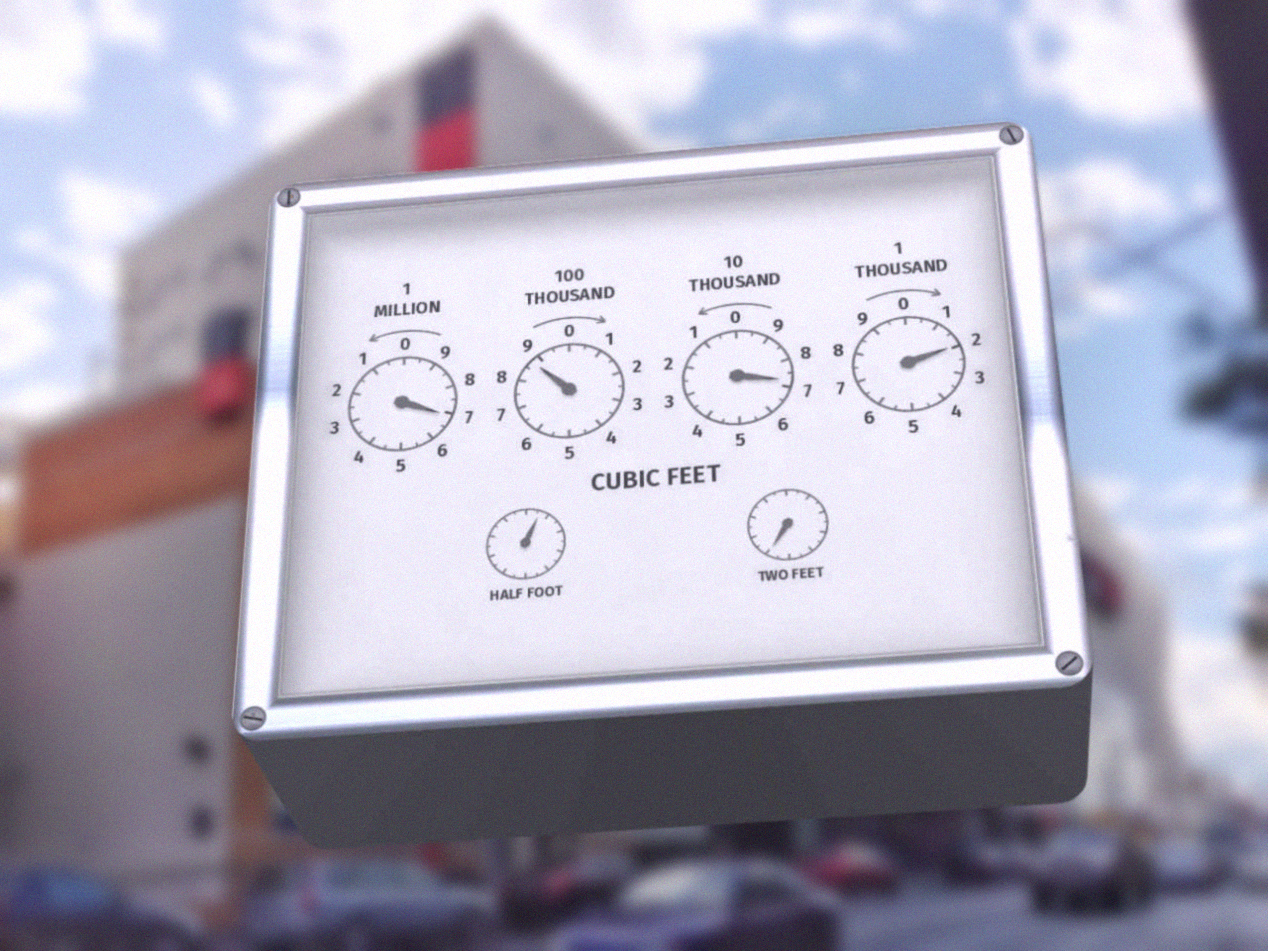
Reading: 687200 (ft³)
